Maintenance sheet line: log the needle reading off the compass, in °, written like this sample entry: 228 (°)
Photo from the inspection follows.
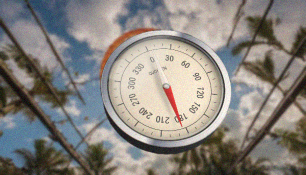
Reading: 185 (°)
